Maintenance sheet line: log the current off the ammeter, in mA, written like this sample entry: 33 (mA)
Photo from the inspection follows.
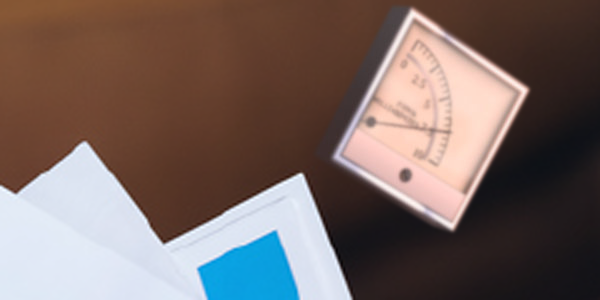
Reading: 7.5 (mA)
